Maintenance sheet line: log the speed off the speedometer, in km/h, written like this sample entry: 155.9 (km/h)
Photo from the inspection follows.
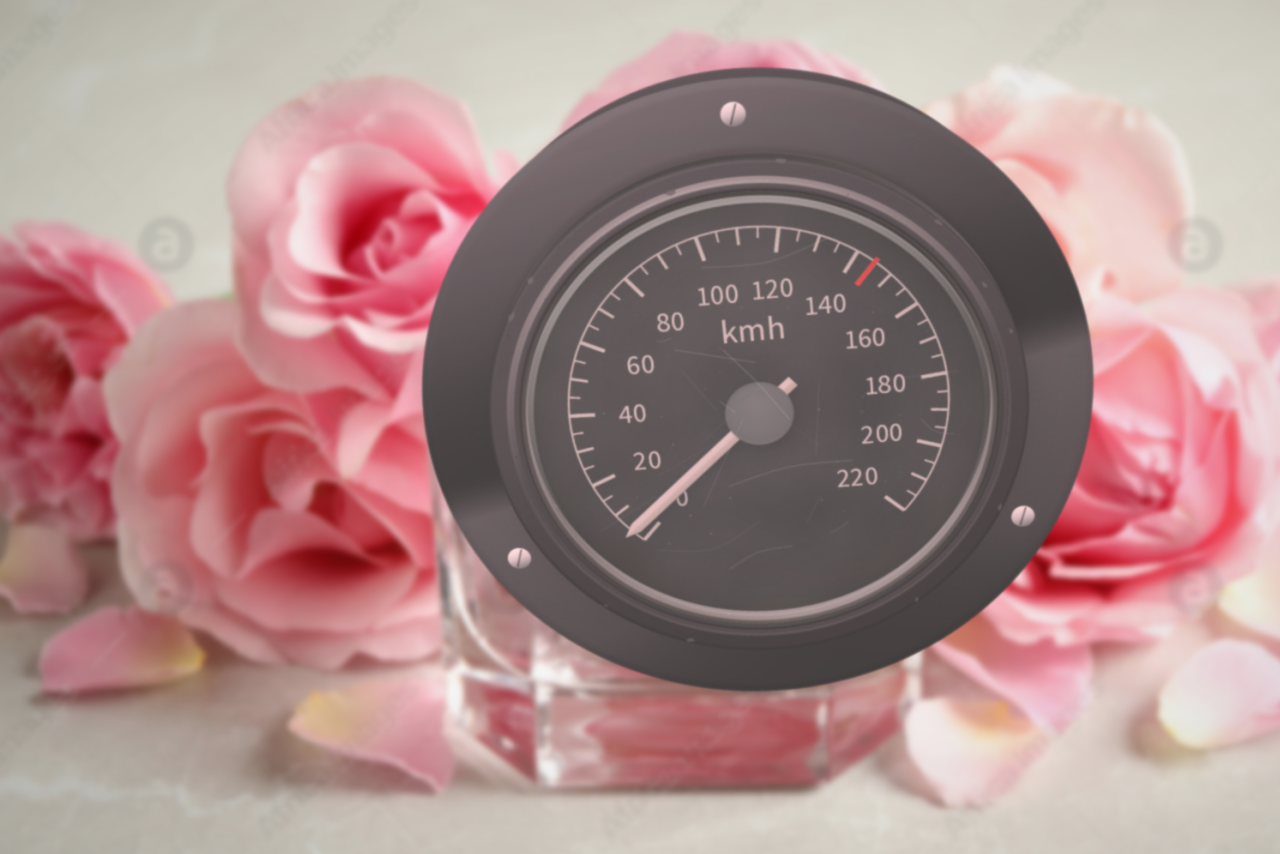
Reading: 5 (km/h)
